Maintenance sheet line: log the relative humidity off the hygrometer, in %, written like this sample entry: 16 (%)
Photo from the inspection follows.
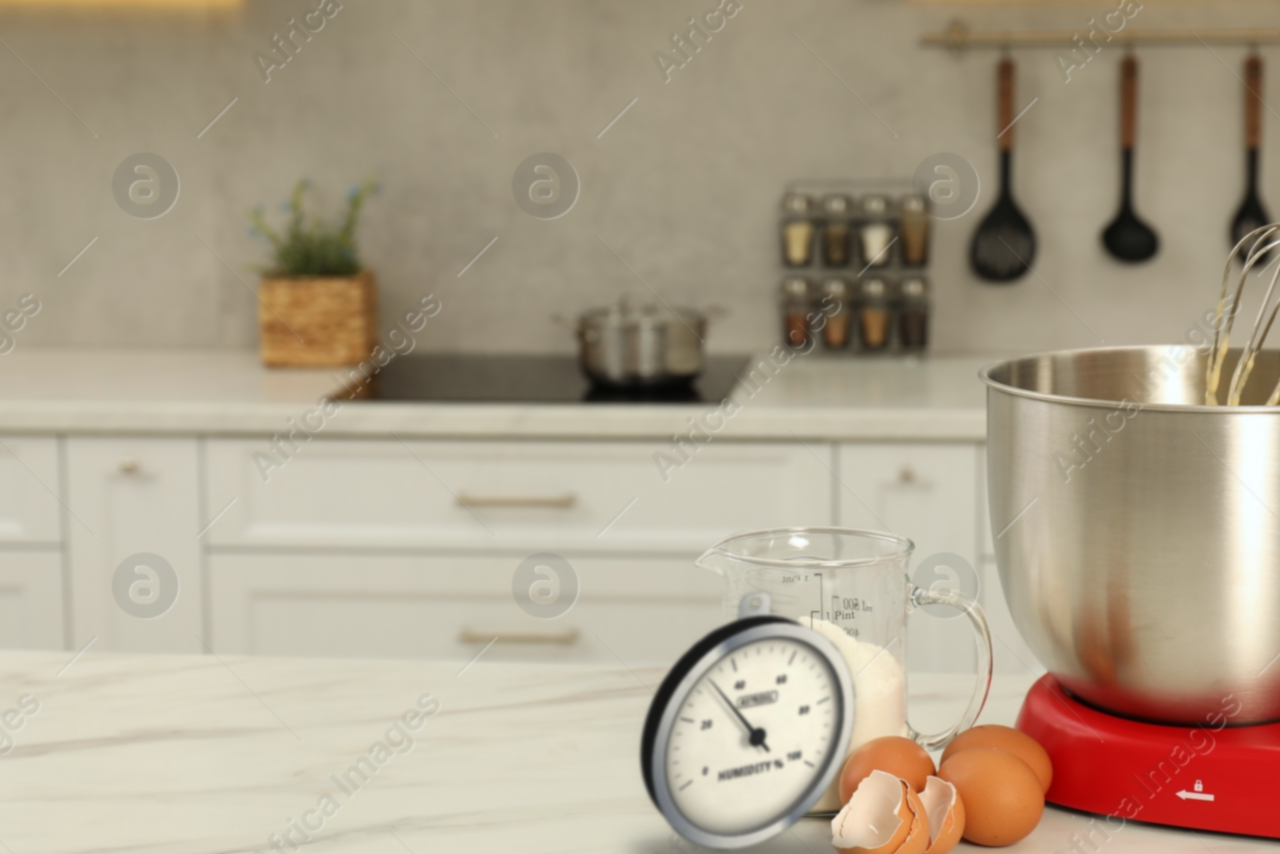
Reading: 32 (%)
